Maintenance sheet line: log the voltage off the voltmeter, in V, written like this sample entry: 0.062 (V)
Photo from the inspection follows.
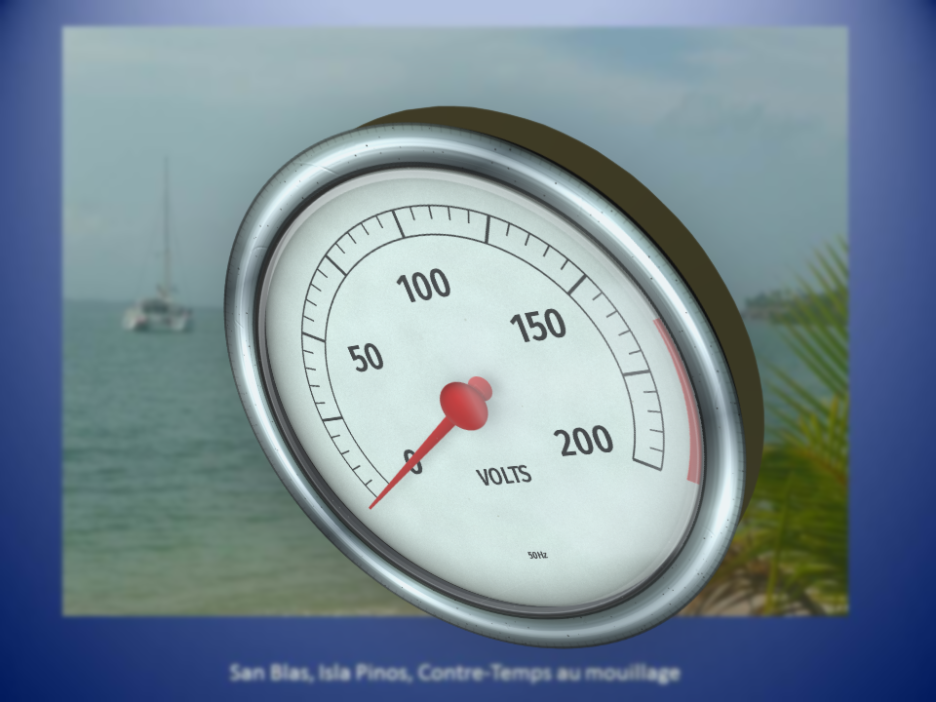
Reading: 0 (V)
